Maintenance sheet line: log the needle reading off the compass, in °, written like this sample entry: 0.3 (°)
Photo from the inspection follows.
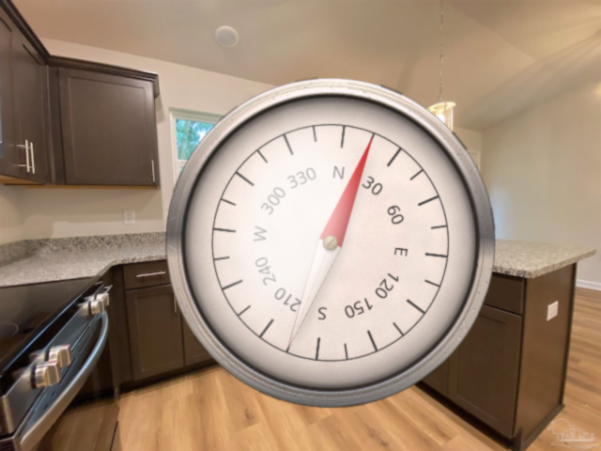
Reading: 15 (°)
